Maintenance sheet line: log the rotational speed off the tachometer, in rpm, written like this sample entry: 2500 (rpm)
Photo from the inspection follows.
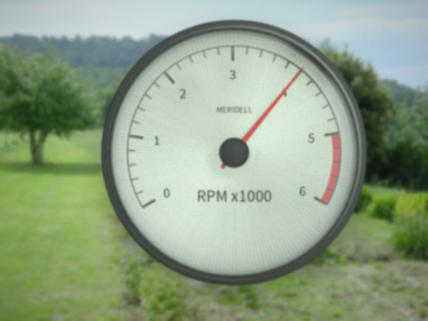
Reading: 4000 (rpm)
